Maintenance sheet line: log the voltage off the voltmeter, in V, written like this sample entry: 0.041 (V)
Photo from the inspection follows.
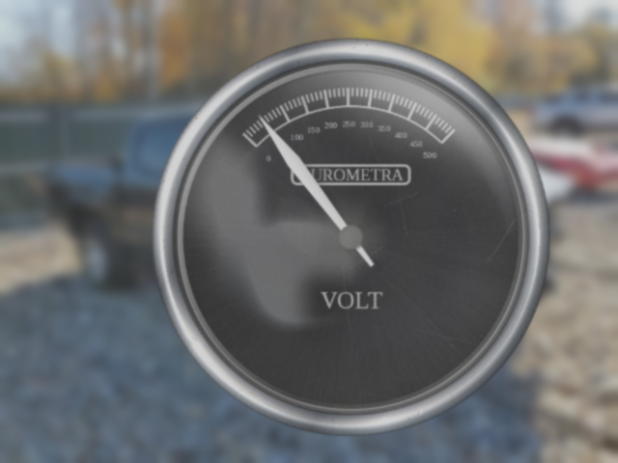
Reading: 50 (V)
